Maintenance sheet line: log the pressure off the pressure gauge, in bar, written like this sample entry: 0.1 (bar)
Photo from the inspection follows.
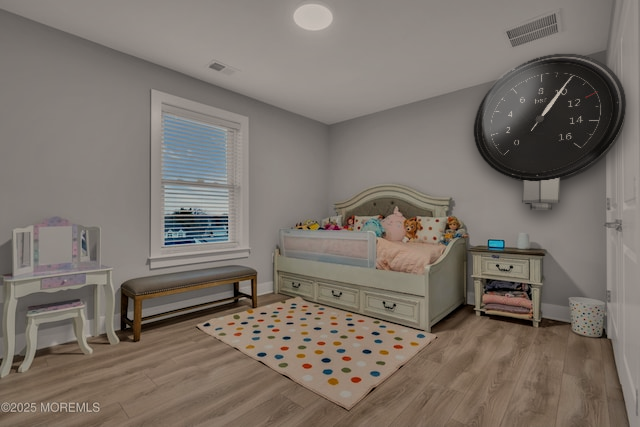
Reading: 10 (bar)
